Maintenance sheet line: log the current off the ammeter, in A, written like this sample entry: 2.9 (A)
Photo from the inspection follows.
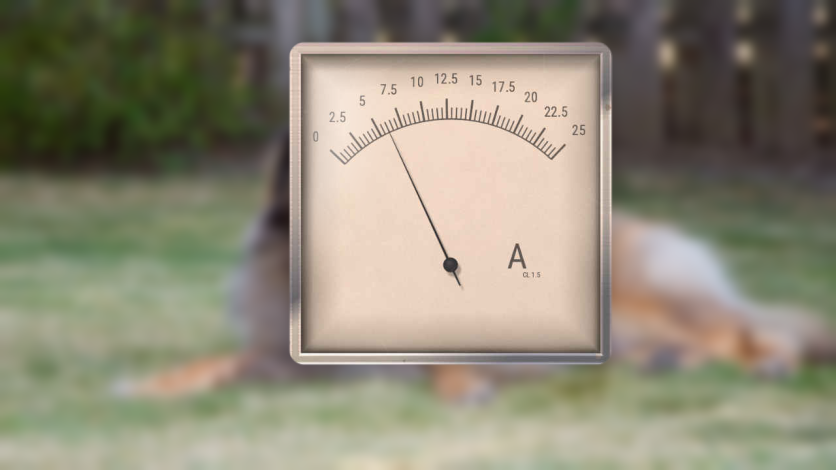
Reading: 6 (A)
